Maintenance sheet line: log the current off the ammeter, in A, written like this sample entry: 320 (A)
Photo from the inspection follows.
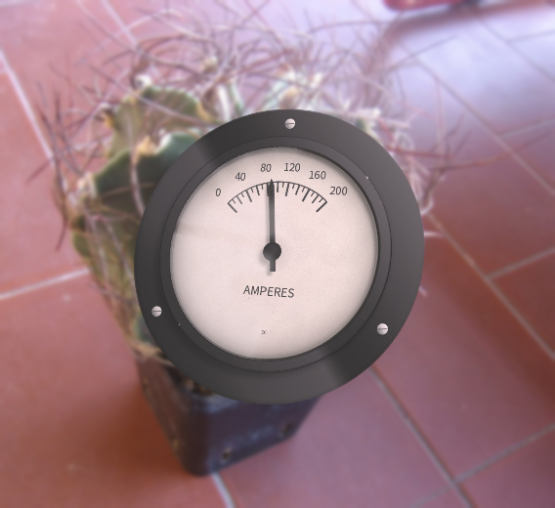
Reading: 90 (A)
